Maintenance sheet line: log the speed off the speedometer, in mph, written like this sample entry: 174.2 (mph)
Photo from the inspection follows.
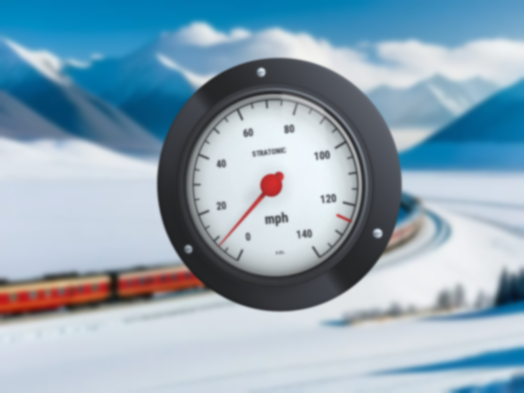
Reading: 7.5 (mph)
